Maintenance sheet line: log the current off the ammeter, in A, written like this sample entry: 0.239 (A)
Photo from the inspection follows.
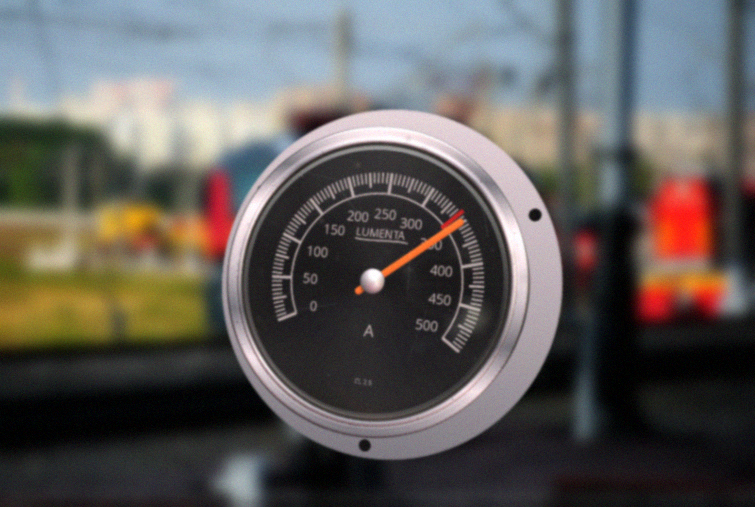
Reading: 350 (A)
